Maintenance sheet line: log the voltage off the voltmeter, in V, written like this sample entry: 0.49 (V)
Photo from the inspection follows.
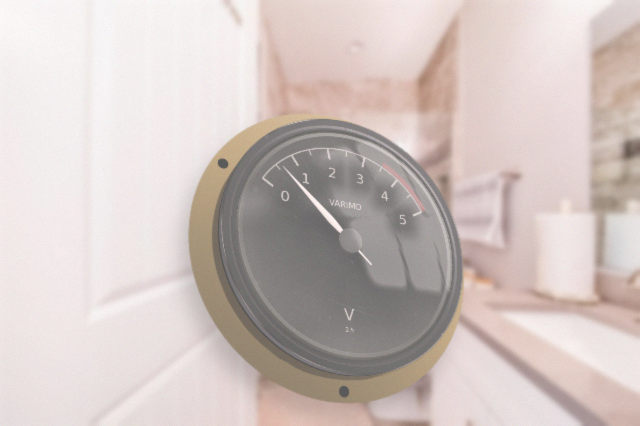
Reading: 0.5 (V)
